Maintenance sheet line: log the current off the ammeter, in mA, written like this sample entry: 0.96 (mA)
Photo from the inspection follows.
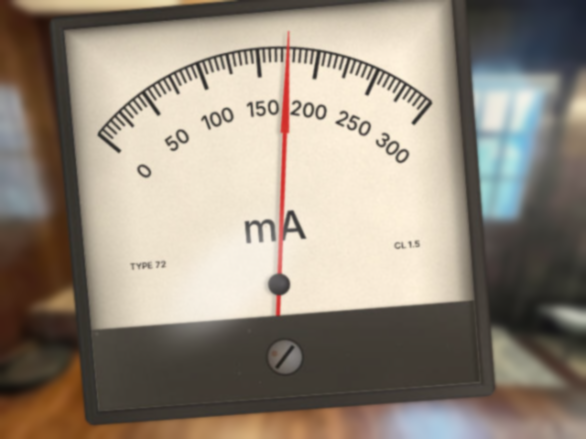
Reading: 175 (mA)
